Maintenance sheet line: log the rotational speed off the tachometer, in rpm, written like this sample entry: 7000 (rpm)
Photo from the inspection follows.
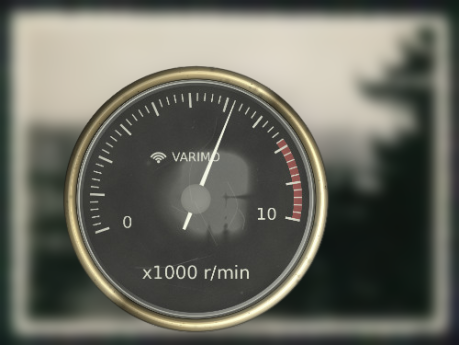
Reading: 6200 (rpm)
